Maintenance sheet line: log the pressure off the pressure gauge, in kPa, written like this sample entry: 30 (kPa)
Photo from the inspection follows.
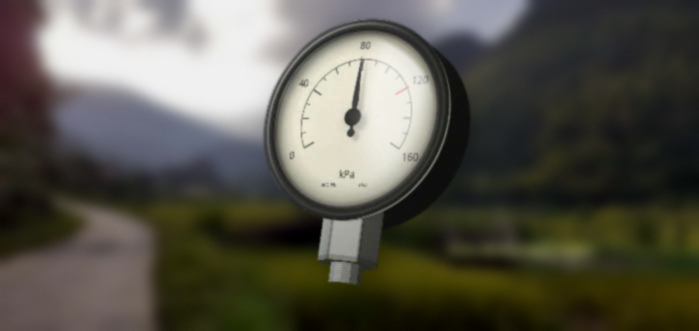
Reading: 80 (kPa)
